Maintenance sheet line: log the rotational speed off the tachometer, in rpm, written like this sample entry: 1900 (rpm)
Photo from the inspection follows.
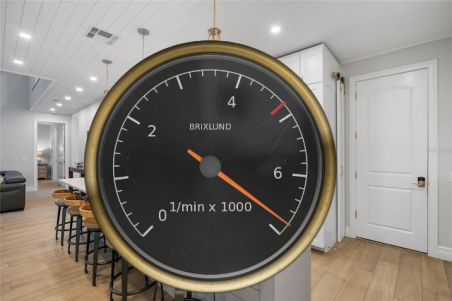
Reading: 6800 (rpm)
